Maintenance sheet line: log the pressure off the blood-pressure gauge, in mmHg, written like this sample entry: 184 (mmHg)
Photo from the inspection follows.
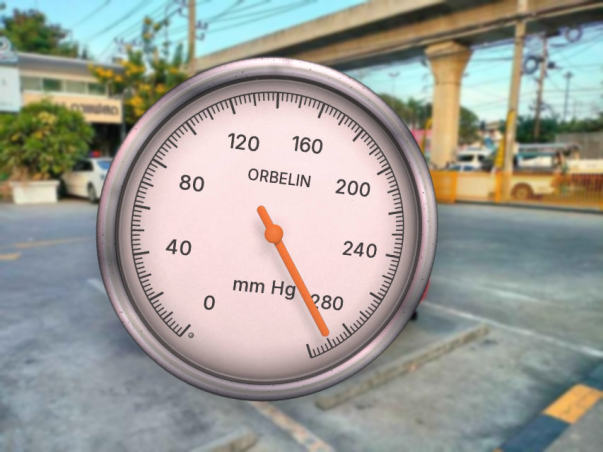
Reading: 290 (mmHg)
